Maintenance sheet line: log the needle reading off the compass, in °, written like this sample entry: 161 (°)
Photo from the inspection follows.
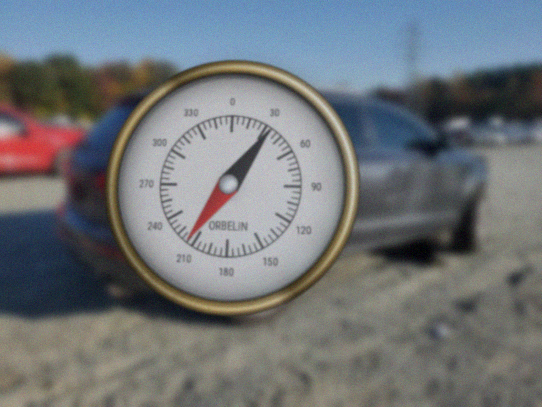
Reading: 215 (°)
